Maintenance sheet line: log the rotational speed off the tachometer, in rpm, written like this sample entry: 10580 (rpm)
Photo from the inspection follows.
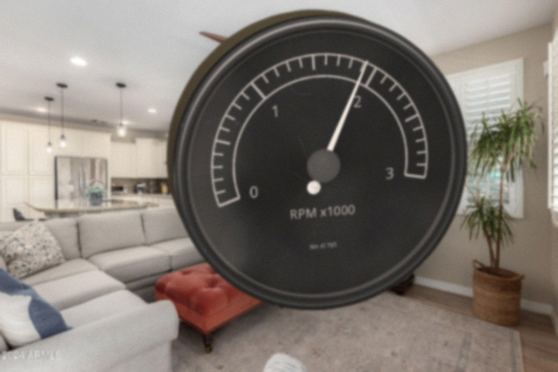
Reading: 1900 (rpm)
